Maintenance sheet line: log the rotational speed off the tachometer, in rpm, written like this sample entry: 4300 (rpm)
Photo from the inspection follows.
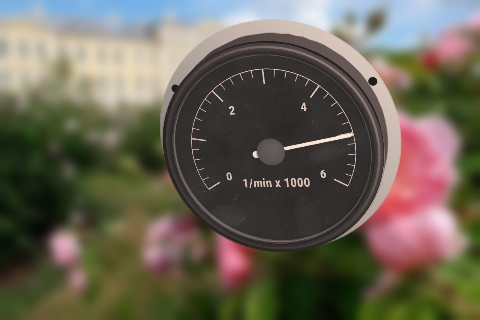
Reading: 5000 (rpm)
